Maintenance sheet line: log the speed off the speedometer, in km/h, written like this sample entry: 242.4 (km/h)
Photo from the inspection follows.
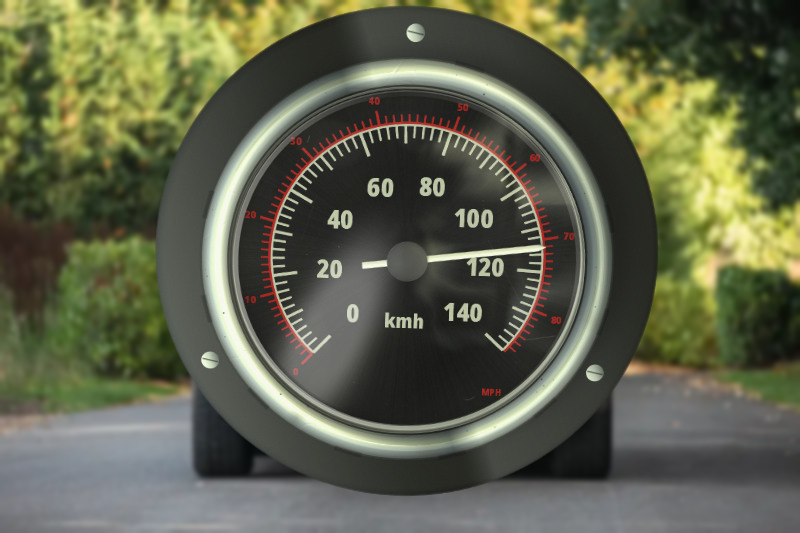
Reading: 114 (km/h)
